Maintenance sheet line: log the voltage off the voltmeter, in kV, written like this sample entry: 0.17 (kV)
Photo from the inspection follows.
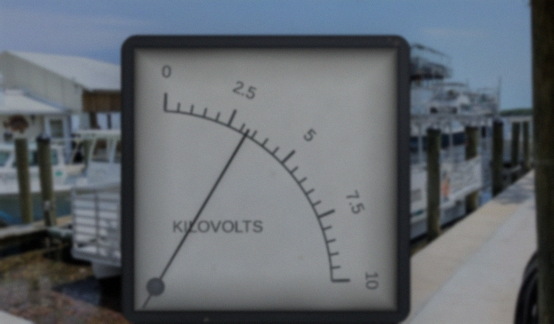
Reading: 3.25 (kV)
